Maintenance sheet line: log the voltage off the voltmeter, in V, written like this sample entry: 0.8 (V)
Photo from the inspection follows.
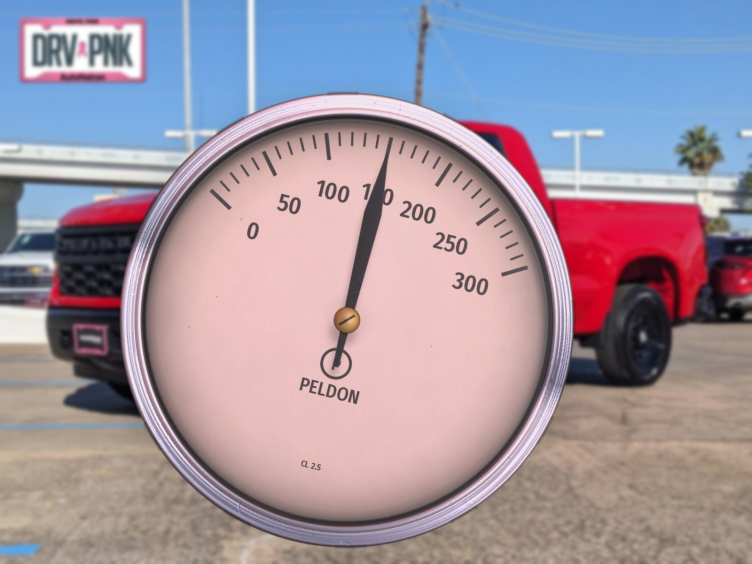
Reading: 150 (V)
